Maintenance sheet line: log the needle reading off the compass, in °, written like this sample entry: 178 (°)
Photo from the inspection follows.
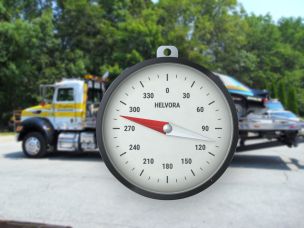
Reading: 285 (°)
